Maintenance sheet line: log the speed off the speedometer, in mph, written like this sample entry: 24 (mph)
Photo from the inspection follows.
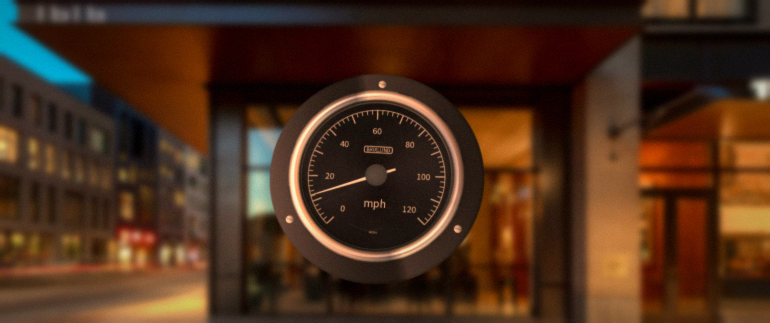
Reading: 12 (mph)
